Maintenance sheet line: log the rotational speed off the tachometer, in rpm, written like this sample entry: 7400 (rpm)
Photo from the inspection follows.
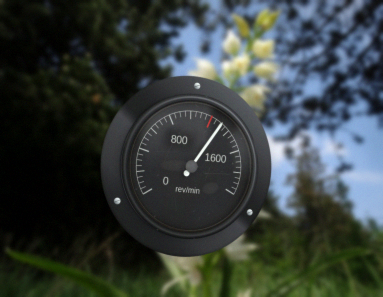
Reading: 1300 (rpm)
